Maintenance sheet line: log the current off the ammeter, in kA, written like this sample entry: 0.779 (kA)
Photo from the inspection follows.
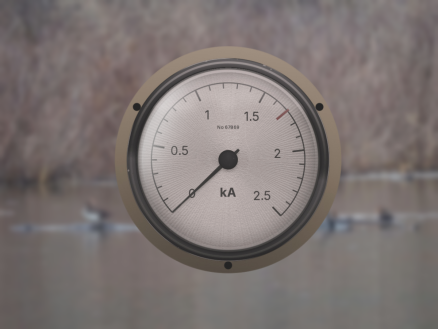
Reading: 0 (kA)
